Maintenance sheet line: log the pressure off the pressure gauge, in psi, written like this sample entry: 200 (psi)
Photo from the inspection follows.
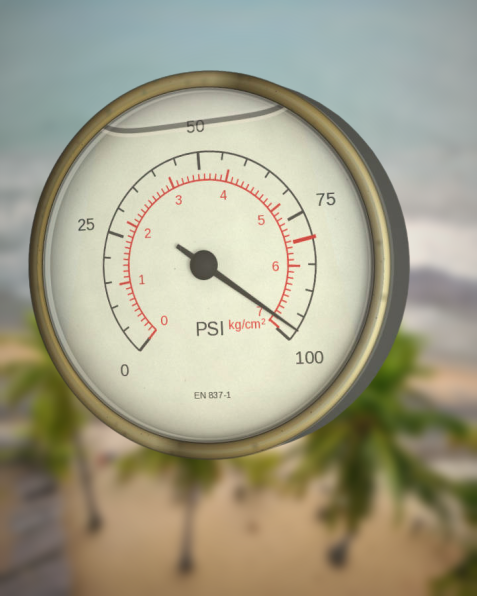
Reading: 97.5 (psi)
